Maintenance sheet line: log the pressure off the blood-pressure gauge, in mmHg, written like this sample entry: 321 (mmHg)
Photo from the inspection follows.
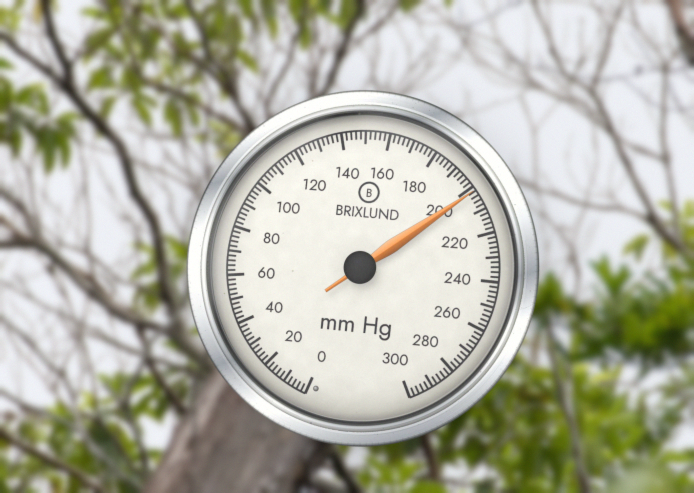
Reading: 202 (mmHg)
